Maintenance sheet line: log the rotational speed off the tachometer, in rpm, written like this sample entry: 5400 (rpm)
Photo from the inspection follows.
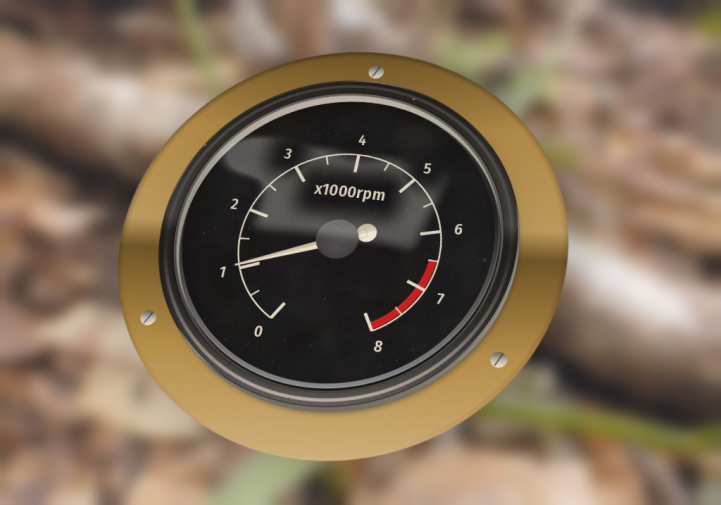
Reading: 1000 (rpm)
